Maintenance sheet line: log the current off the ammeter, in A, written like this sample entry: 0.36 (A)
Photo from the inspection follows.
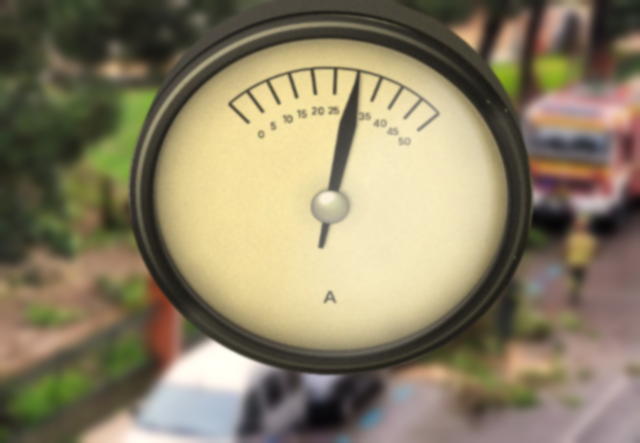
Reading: 30 (A)
